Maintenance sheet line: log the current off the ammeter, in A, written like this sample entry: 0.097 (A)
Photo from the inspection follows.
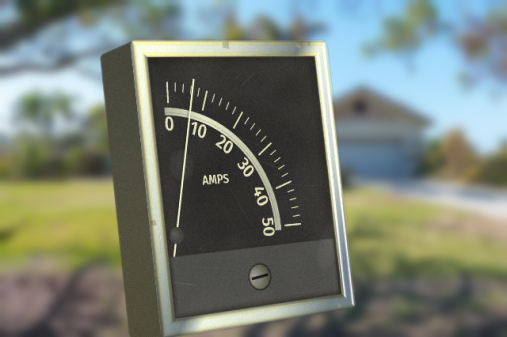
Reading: 6 (A)
